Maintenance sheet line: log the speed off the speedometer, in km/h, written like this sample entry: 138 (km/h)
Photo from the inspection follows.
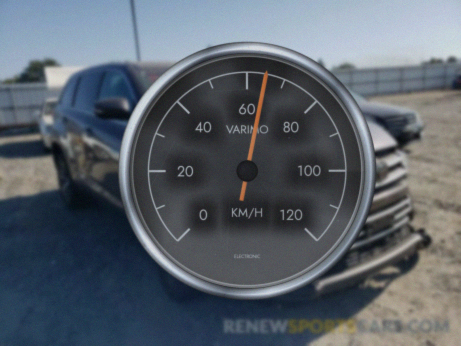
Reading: 65 (km/h)
